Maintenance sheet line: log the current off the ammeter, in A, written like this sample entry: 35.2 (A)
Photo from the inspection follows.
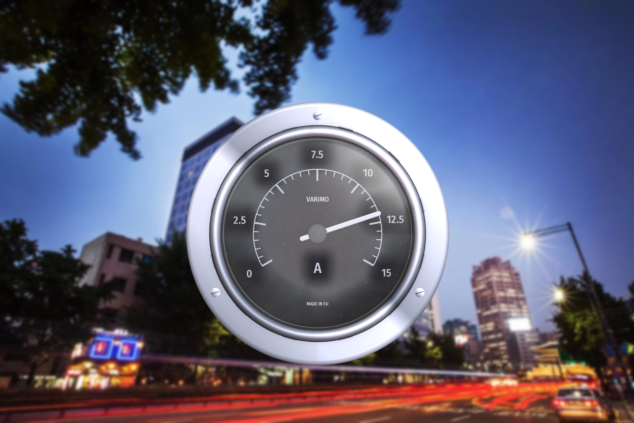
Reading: 12 (A)
